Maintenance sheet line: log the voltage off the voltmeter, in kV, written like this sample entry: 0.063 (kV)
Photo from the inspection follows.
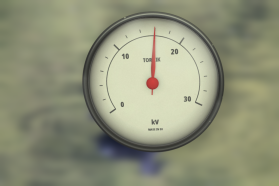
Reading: 16 (kV)
